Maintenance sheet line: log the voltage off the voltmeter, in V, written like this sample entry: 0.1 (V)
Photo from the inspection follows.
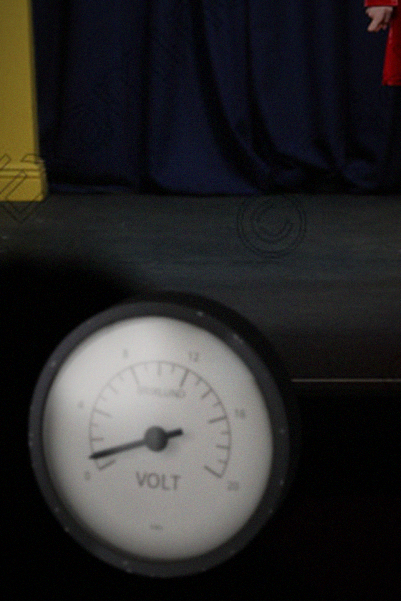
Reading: 1 (V)
